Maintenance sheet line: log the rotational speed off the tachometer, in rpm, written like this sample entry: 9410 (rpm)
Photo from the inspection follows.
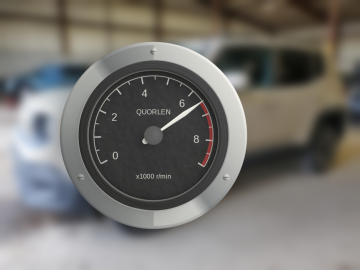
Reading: 6500 (rpm)
